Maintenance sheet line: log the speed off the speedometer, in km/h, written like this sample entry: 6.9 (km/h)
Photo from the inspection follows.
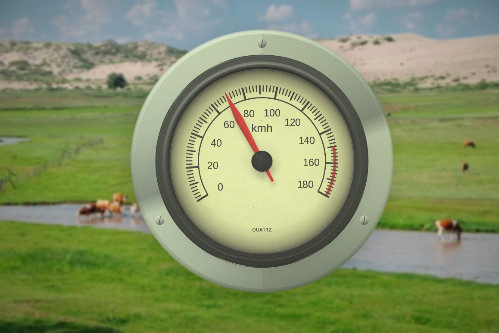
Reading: 70 (km/h)
